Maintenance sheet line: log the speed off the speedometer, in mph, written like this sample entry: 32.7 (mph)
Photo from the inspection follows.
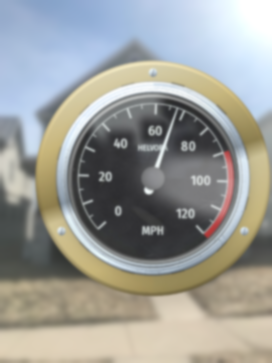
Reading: 67.5 (mph)
